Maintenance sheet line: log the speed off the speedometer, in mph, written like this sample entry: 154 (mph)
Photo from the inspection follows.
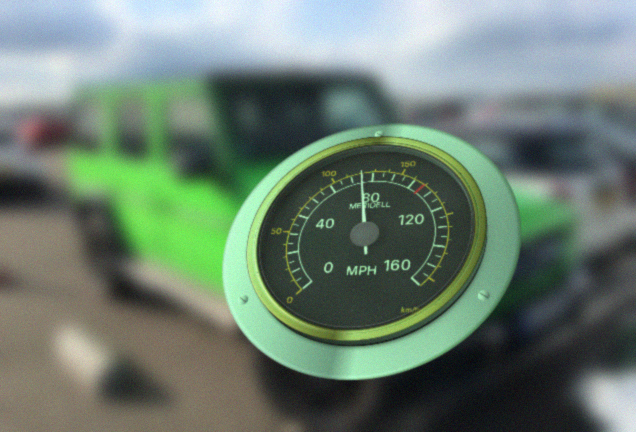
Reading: 75 (mph)
